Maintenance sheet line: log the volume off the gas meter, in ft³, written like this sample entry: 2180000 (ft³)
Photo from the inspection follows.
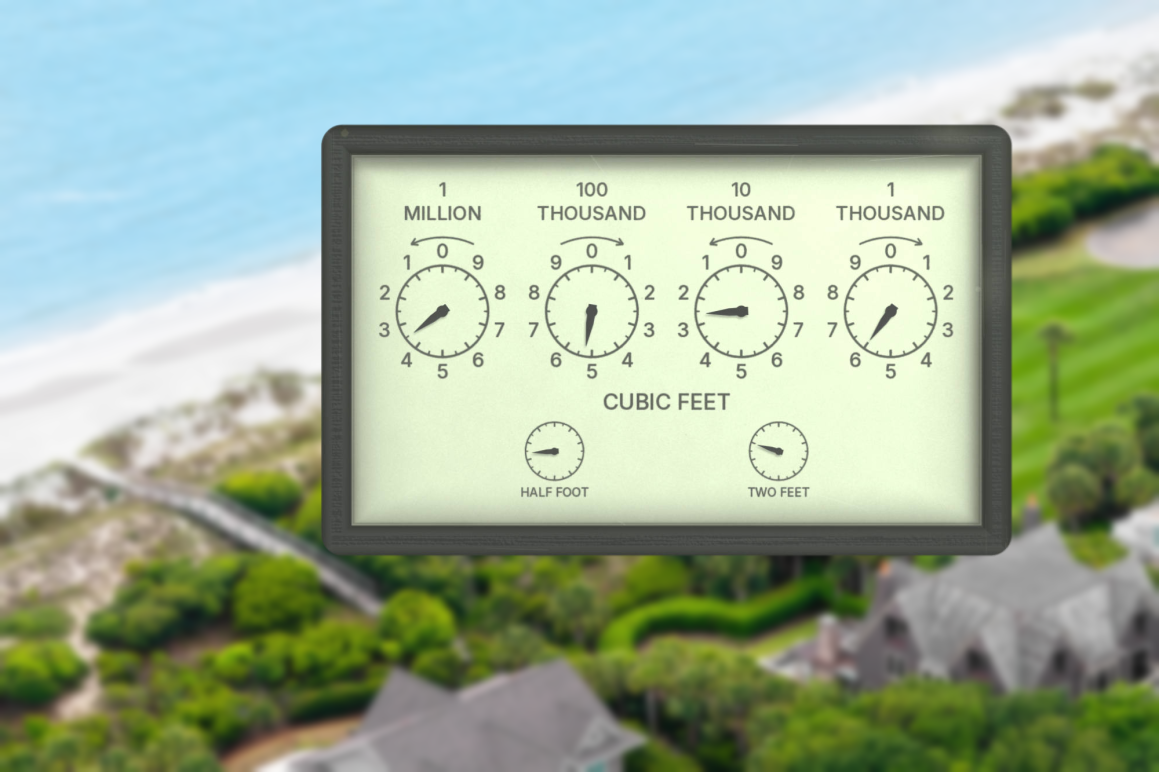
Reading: 352600 (ft³)
